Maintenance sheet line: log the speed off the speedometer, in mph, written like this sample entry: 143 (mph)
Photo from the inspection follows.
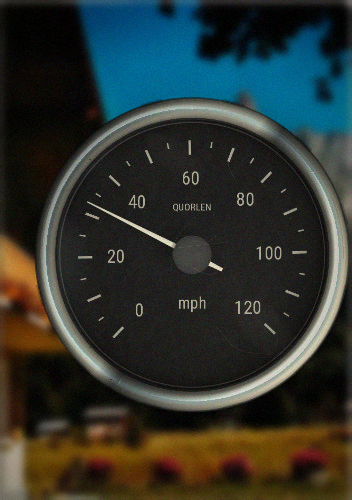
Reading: 32.5 (mph)
